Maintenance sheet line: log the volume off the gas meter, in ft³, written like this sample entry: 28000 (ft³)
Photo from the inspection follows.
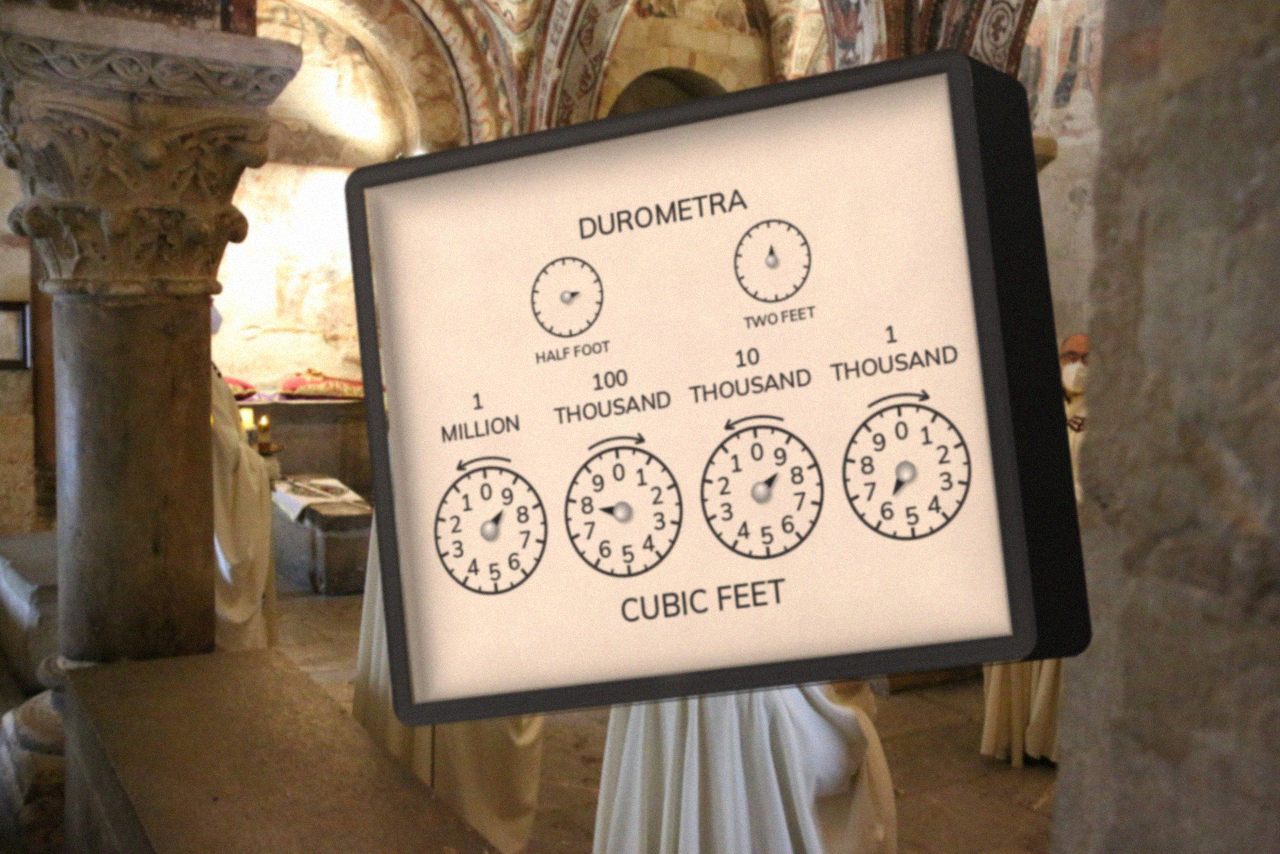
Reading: 878600 (ft³)
